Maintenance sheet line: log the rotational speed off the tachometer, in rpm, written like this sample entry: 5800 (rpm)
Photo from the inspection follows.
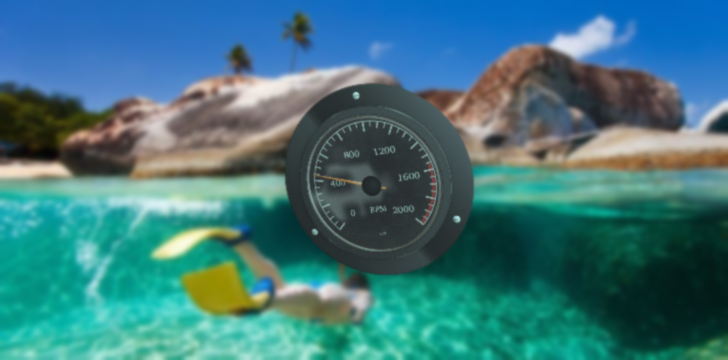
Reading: 450 (rpm)
